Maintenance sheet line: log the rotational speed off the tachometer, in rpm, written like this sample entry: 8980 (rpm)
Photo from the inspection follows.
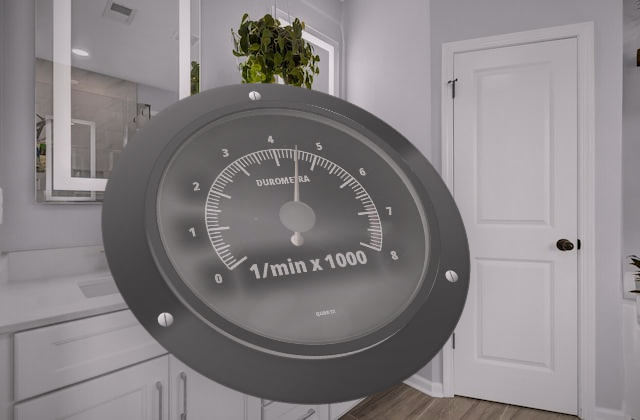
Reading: 4500 (rpm)
